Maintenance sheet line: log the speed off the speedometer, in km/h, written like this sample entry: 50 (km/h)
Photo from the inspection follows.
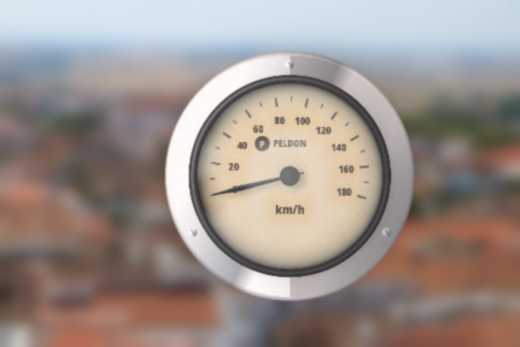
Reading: 0 (km/h)
